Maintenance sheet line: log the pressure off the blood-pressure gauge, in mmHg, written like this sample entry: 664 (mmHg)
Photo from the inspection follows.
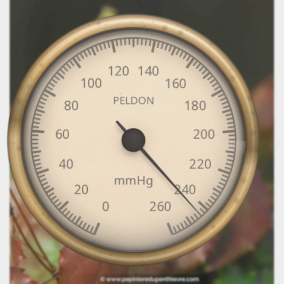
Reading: 244 (mmHg)
